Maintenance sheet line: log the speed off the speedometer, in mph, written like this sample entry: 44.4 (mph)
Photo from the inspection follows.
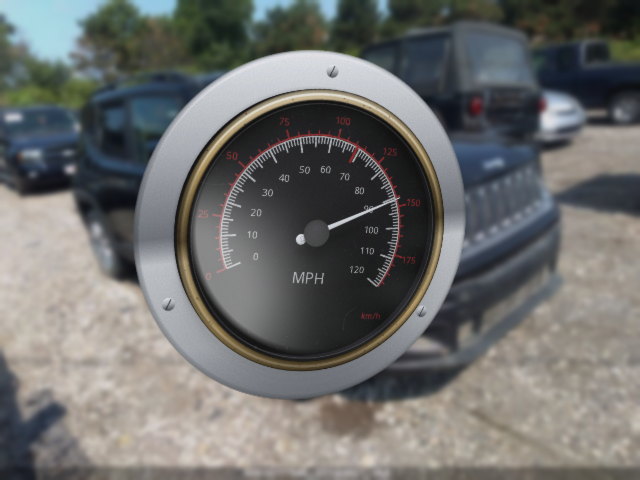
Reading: 90 (mph)
